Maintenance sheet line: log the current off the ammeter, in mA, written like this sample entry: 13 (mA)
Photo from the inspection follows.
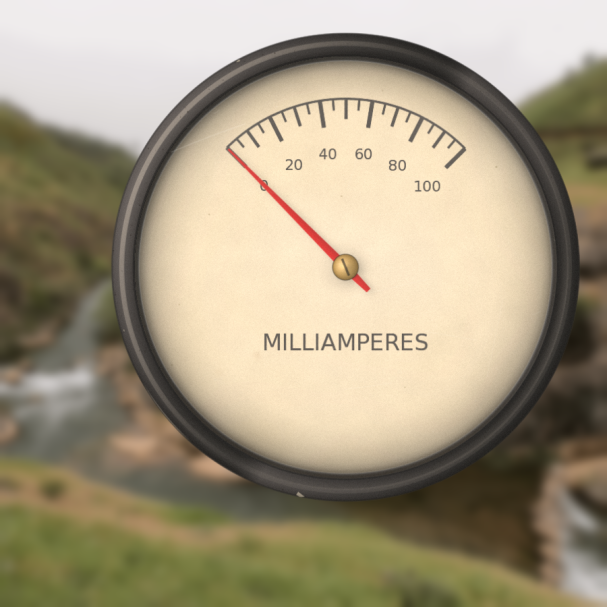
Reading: 0 (mA)
